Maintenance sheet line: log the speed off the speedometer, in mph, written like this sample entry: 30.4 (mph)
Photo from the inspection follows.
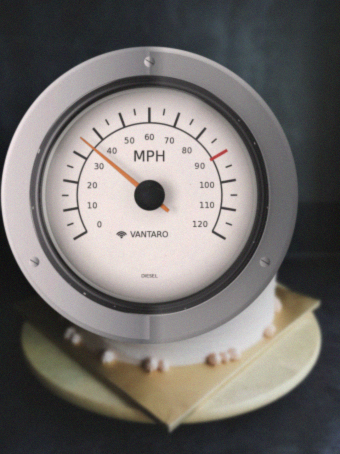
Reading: 35 (mph)
